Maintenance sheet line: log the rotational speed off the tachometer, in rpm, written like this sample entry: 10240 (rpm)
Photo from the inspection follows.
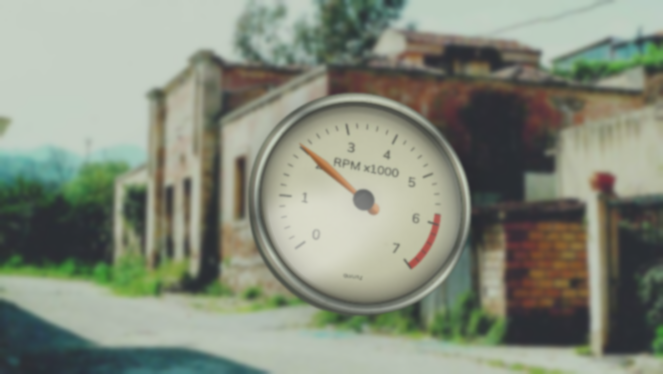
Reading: 2000 (rpm)
